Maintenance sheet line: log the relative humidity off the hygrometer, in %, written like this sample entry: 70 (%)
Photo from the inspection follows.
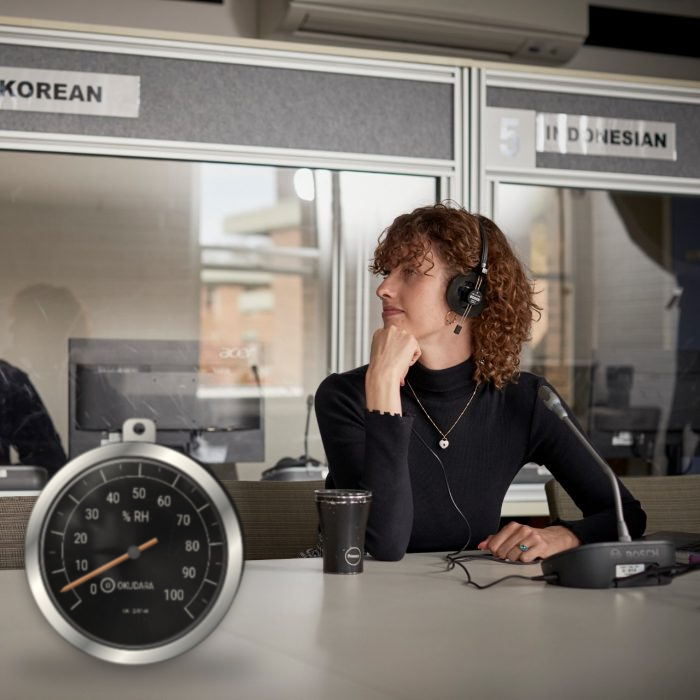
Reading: 5 (%)
